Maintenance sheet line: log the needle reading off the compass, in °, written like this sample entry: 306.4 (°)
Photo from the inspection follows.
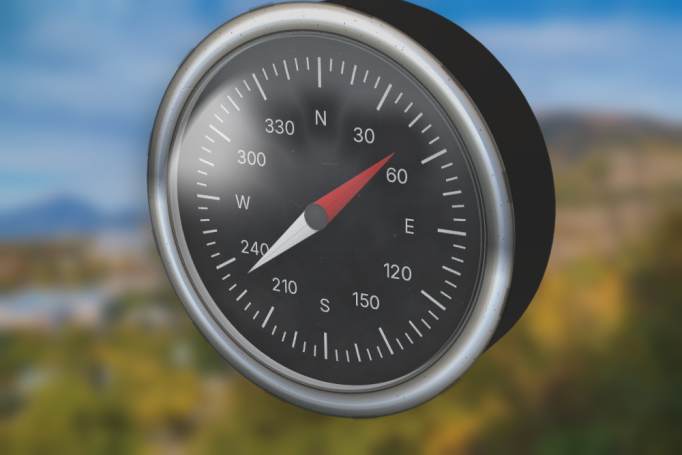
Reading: 50 (°)
